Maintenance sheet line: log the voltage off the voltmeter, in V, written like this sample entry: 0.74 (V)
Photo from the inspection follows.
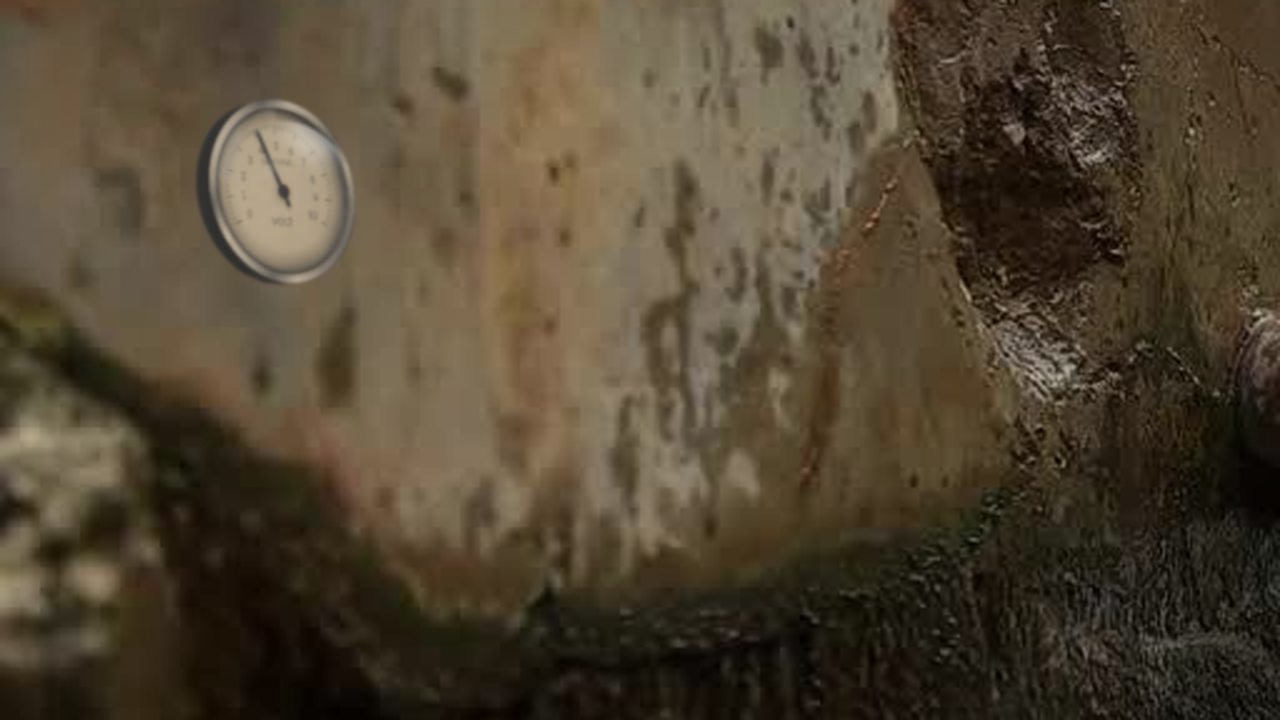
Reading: 4 (V)
